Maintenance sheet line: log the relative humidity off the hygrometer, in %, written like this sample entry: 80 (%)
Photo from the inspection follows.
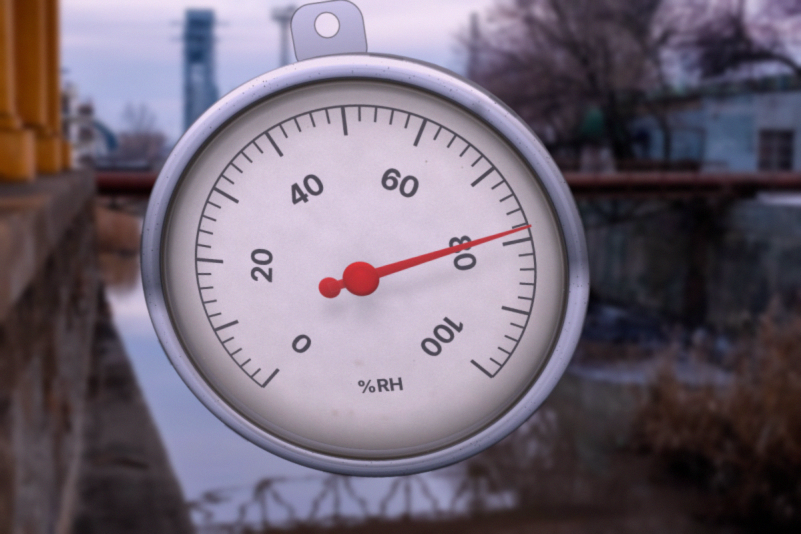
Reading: 78 (%)
